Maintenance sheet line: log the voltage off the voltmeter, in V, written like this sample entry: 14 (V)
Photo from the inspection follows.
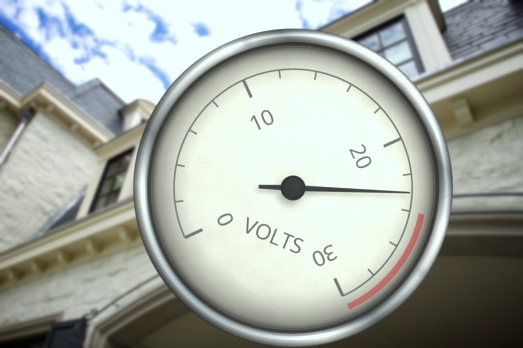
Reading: 23 (V)
